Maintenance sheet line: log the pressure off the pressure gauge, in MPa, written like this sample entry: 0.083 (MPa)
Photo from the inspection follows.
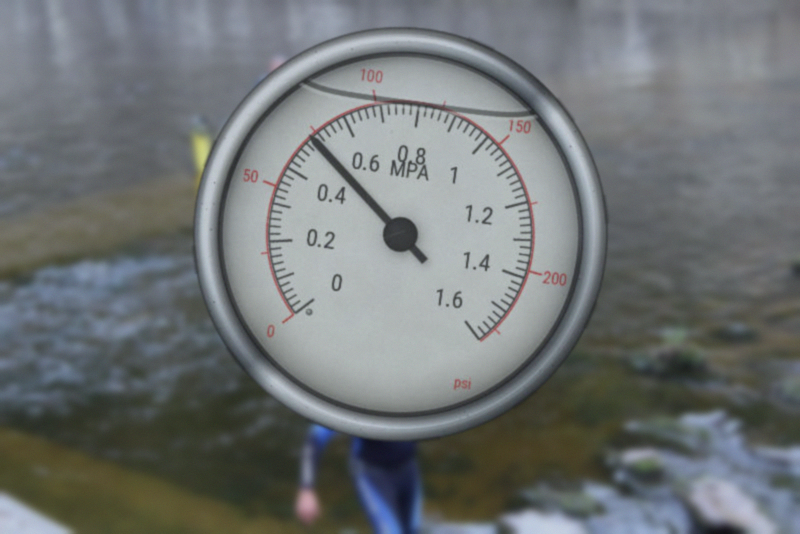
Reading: 0.5 (MPa)
